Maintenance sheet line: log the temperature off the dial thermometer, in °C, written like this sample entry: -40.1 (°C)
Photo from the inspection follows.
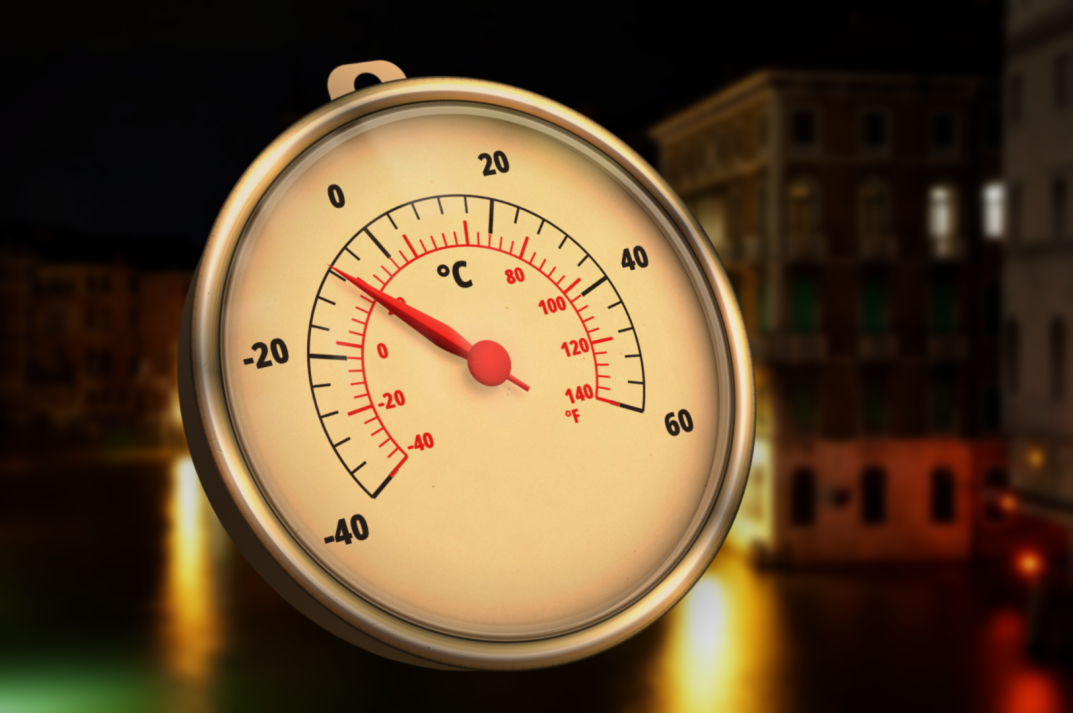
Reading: -8 (°C)
